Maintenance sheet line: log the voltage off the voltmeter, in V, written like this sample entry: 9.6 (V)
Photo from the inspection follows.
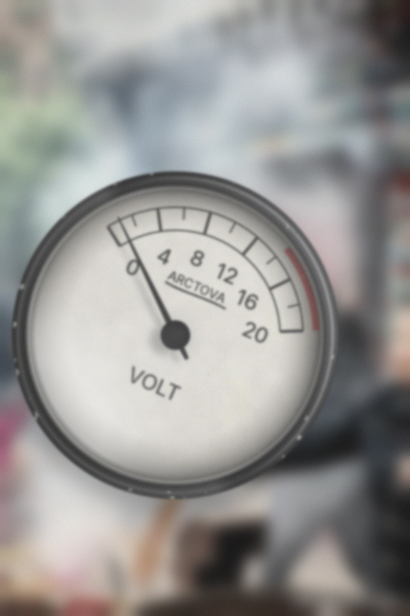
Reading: 1 (V)
